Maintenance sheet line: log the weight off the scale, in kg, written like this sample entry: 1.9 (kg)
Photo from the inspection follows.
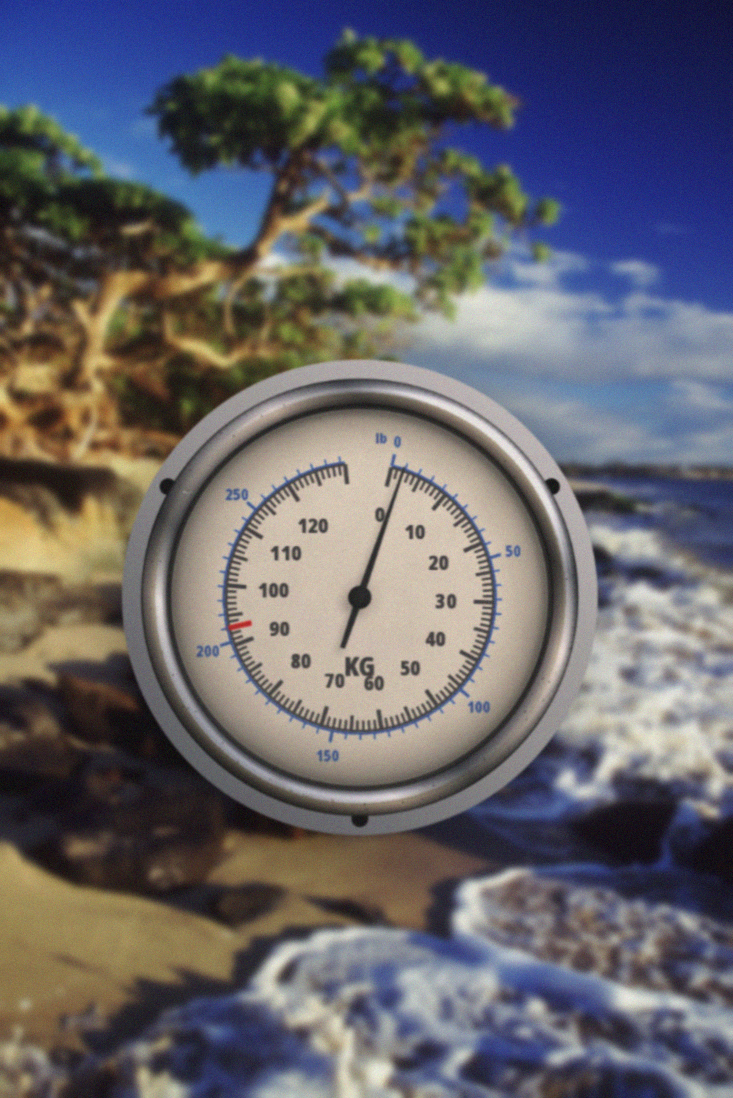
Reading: 2 (kg)
